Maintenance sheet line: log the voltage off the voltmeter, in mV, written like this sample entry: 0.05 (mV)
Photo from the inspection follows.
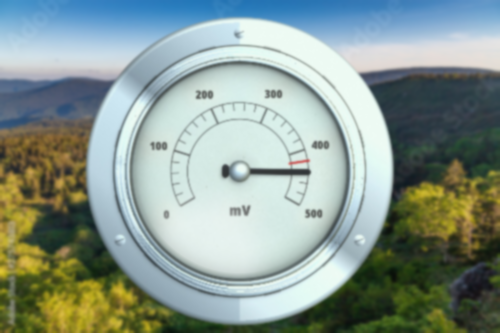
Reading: 440 (mV)
